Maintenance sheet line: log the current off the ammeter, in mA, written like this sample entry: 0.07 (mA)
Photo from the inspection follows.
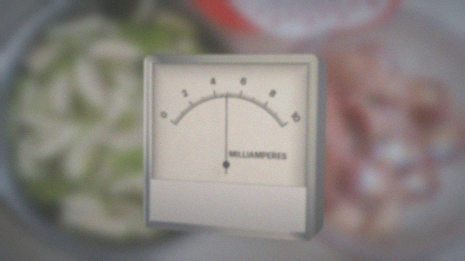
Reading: 5 (mA)
